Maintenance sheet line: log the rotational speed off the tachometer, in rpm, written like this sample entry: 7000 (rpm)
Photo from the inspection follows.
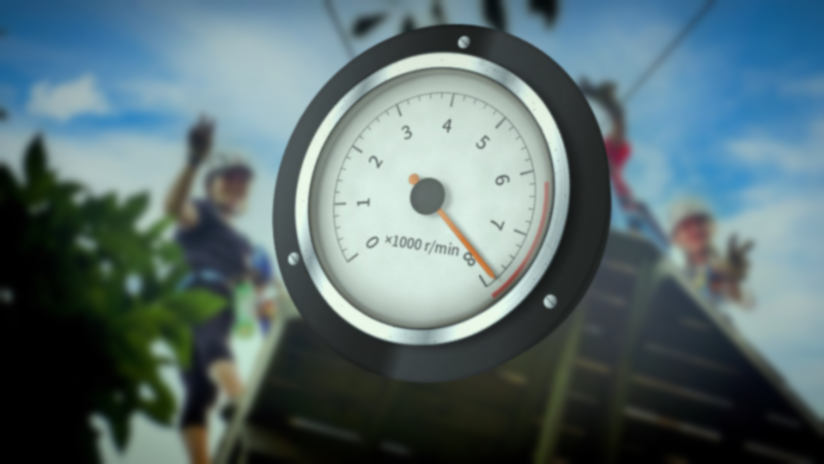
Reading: 7800 (rpm)
